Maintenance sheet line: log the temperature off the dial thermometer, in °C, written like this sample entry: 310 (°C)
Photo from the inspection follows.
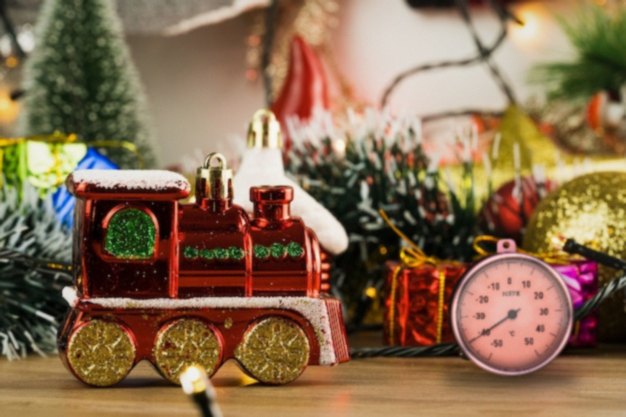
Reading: -40 (°C)
